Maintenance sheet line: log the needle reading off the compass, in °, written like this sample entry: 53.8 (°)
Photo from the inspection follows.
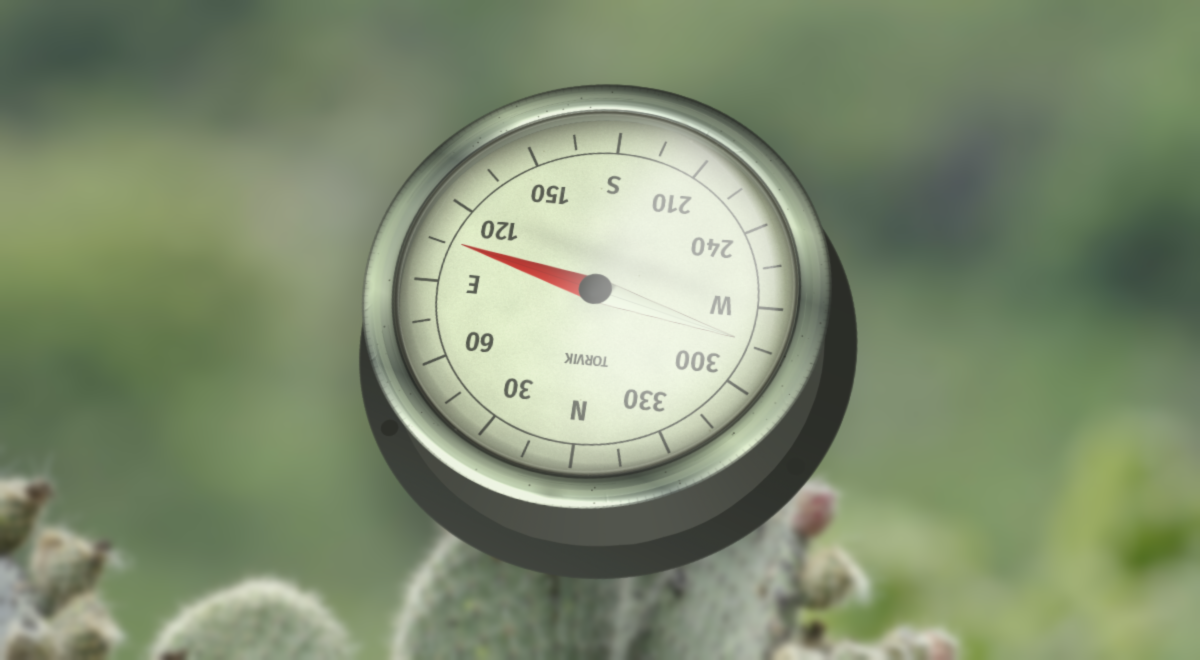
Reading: 105 (°)
